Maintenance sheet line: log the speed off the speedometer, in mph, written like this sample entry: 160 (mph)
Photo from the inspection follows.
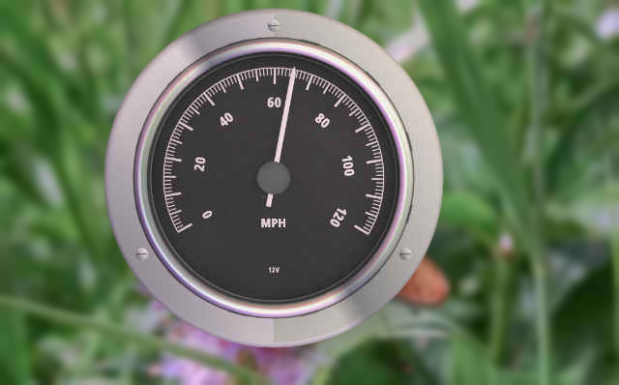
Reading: 65 (mph)
